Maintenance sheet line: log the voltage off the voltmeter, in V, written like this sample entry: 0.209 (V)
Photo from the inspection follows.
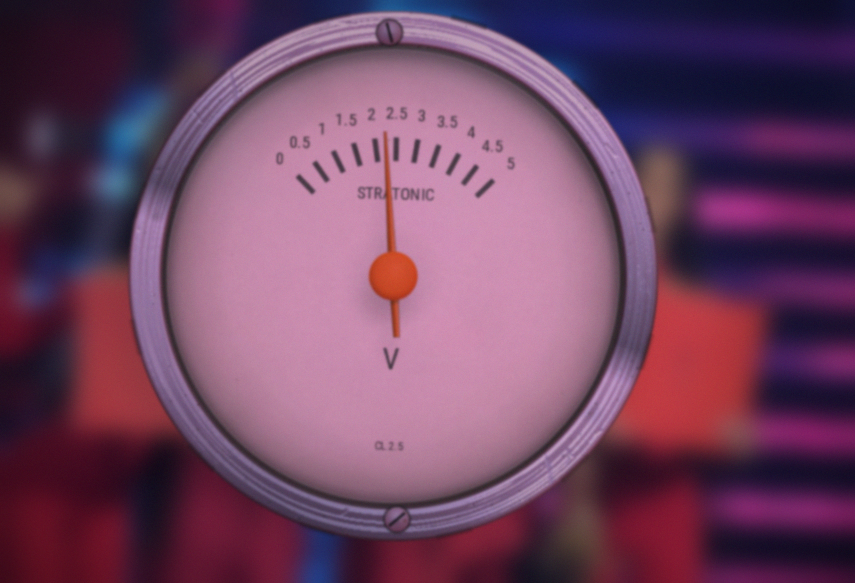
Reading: 2.25 (V)
